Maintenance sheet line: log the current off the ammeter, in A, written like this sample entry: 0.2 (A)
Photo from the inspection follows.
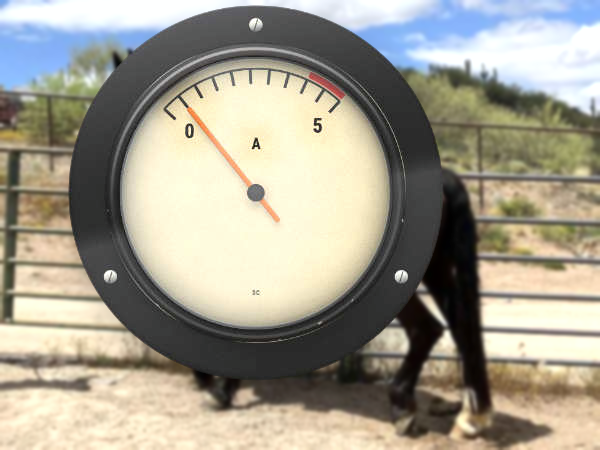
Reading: 0.5 (A)
